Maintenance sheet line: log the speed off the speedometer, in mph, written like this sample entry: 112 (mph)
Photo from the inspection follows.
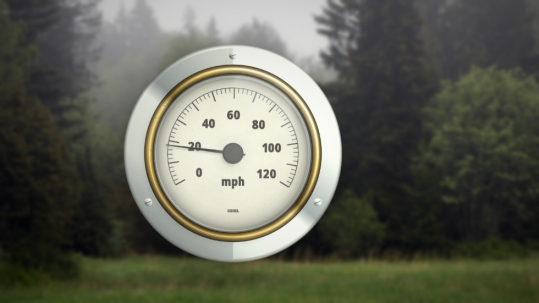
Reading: 18 (mph)
